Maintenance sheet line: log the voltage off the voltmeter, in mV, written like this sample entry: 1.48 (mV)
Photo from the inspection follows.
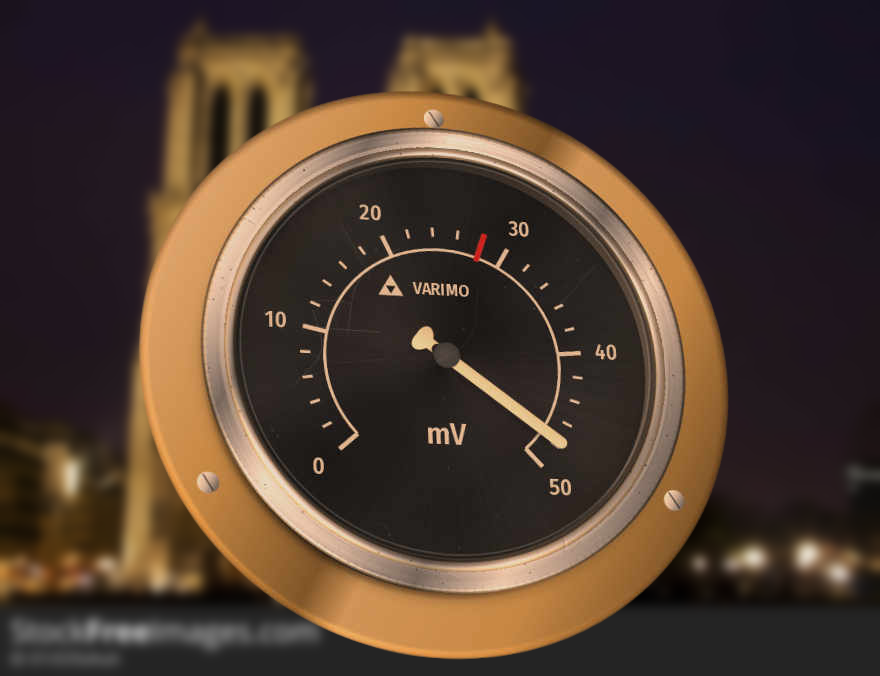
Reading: 48 (mV)
